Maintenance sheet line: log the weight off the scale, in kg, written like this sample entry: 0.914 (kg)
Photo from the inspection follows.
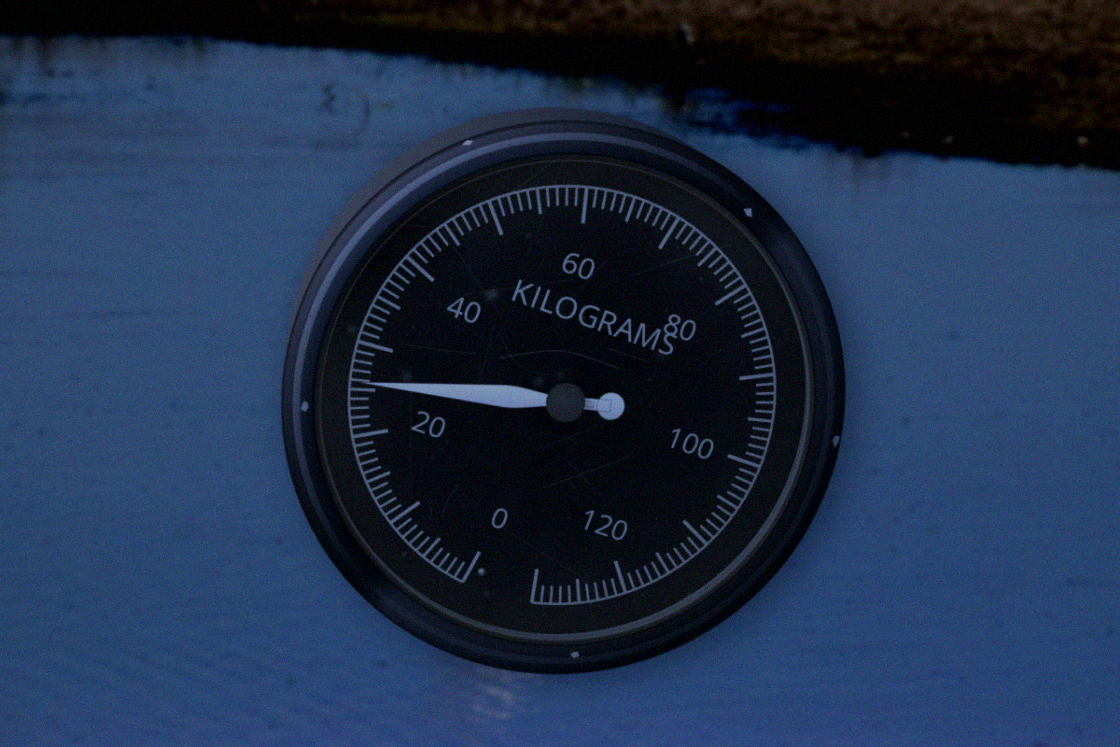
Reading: 26 (kg)
